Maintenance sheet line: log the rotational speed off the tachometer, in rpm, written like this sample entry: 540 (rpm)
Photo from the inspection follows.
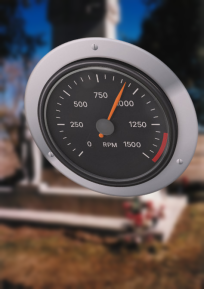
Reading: 925 (rpm)
